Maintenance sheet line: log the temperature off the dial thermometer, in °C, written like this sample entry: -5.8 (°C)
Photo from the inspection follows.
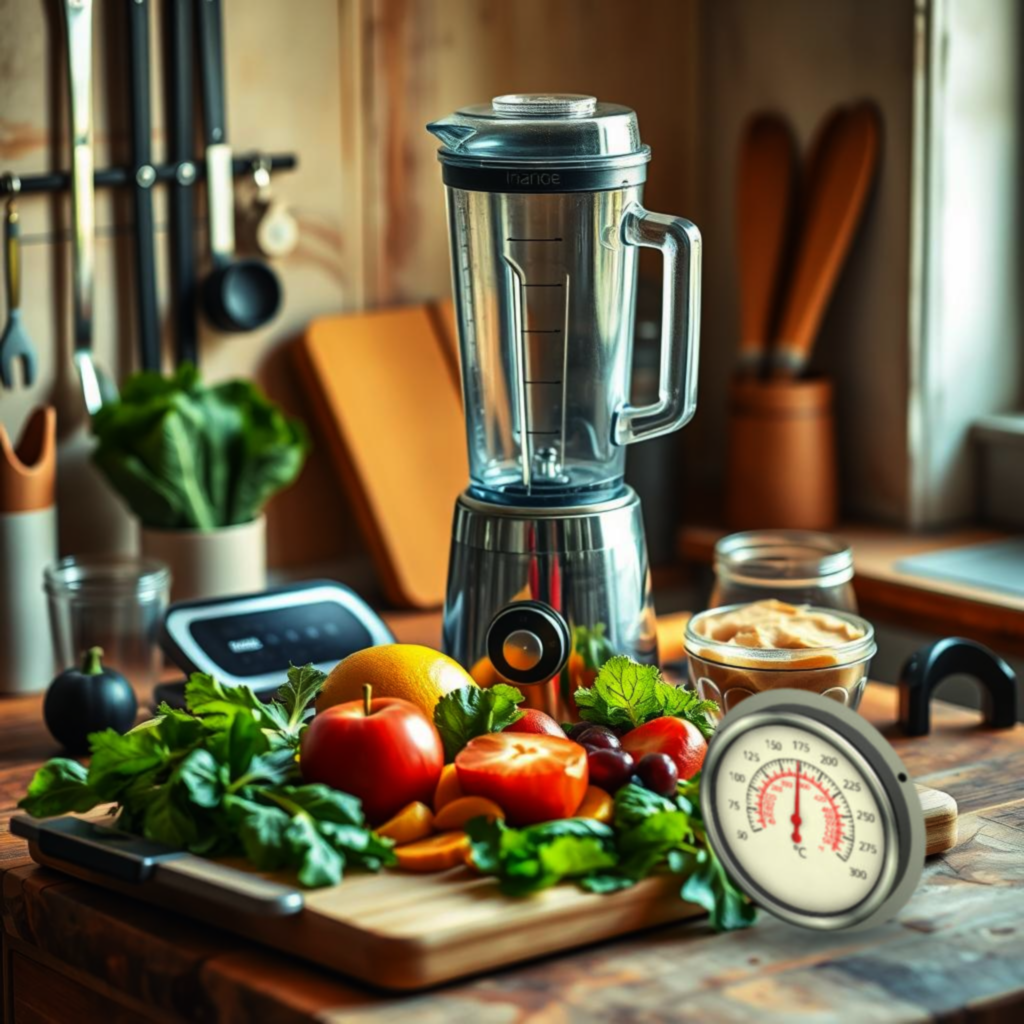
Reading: 175 (°C)
